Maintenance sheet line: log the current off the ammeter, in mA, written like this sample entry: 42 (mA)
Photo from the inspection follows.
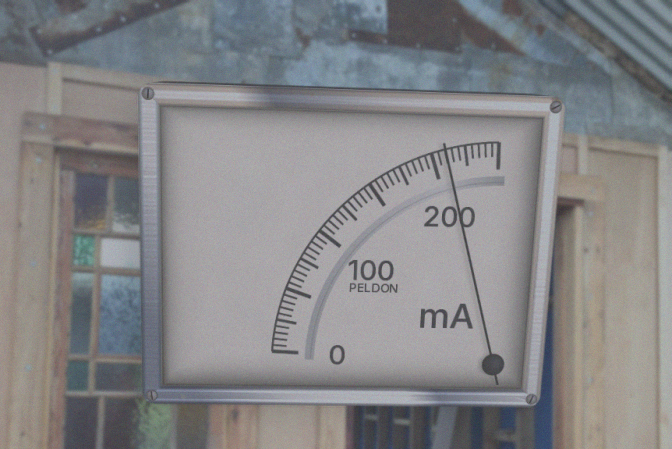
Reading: 210 (mA)
